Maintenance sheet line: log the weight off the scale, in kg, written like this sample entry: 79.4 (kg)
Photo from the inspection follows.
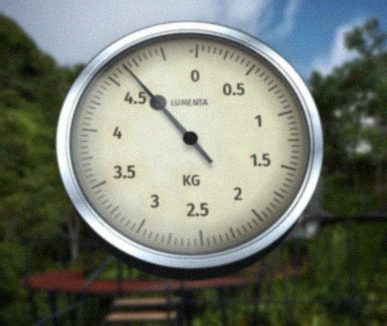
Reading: 4.65 (kg)
